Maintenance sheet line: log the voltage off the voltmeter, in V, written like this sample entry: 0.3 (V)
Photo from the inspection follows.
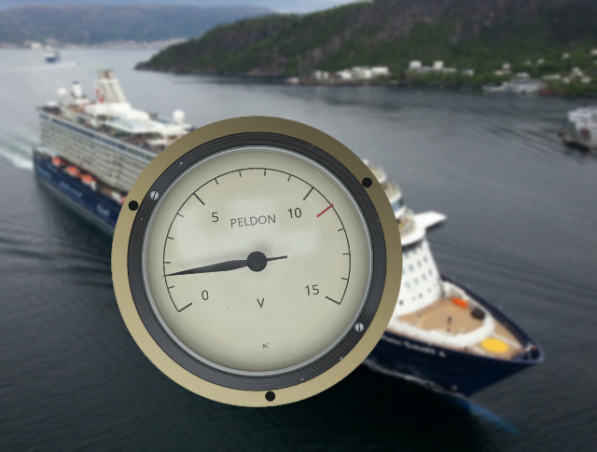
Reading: 1.5 (V)
